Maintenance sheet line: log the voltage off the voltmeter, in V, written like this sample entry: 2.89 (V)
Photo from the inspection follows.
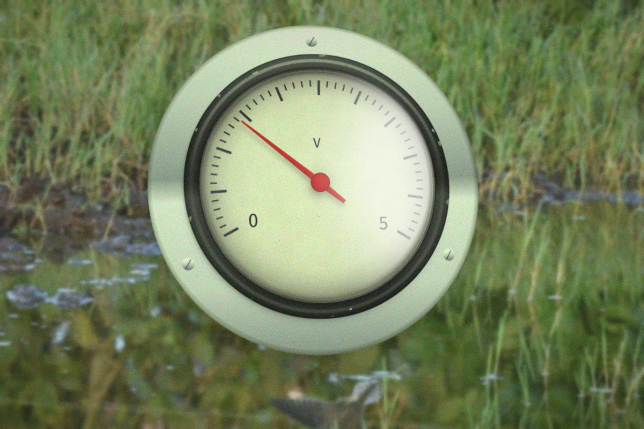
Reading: 1.4 (V)
